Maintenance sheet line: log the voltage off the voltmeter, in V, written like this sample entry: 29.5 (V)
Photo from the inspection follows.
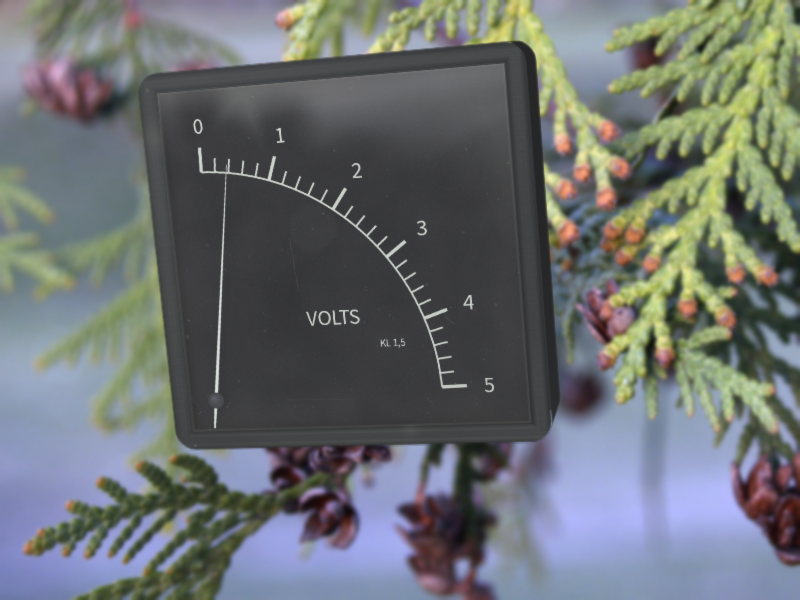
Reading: 0.4 (V)
